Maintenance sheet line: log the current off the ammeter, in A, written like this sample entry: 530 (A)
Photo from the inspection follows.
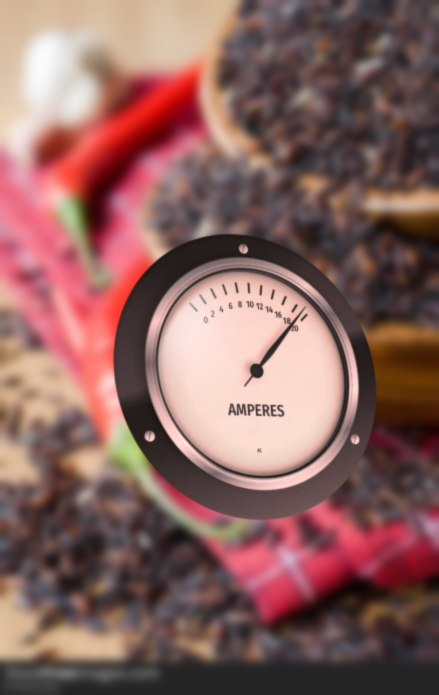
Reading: 19 (A)
